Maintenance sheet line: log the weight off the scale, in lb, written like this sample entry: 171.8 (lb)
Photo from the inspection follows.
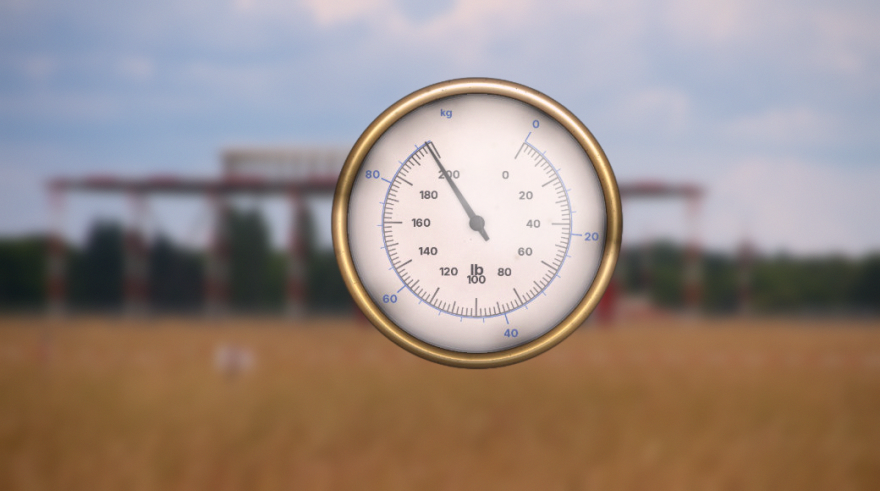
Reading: 198 (lb)
